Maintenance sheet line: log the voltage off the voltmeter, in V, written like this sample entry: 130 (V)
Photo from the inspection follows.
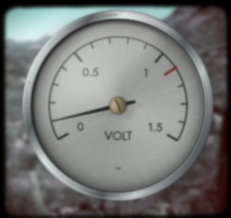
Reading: 0.1 (V)
